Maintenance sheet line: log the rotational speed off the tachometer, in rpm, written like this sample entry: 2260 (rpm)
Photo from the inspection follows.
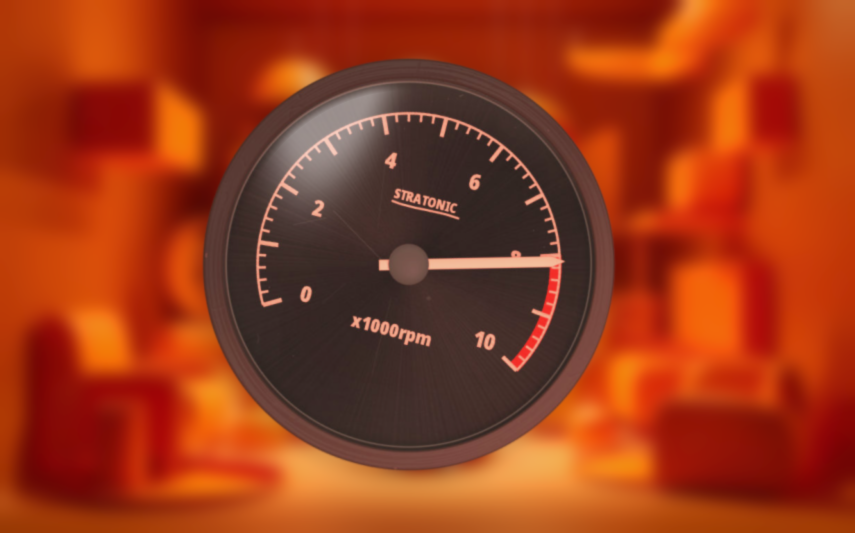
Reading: 8100 (rpm)
